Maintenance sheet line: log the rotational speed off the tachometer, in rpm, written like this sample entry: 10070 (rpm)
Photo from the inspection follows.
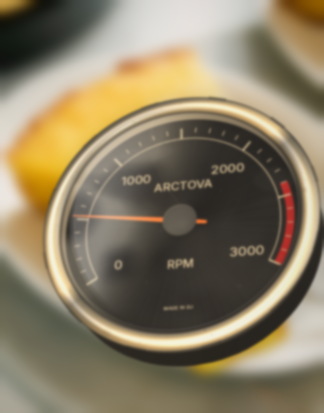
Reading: 500 (rpm)
